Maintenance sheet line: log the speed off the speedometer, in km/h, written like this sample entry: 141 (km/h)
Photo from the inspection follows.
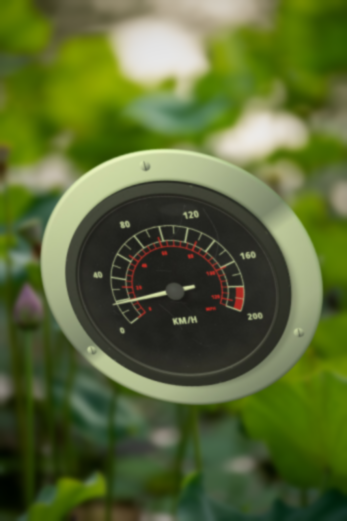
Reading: 20 (km/h)
